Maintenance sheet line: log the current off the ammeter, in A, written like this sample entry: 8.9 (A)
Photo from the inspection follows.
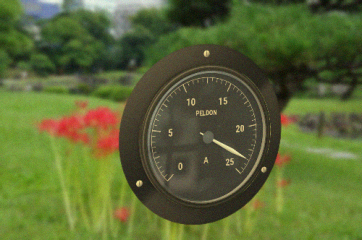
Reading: 23.5 (A)
